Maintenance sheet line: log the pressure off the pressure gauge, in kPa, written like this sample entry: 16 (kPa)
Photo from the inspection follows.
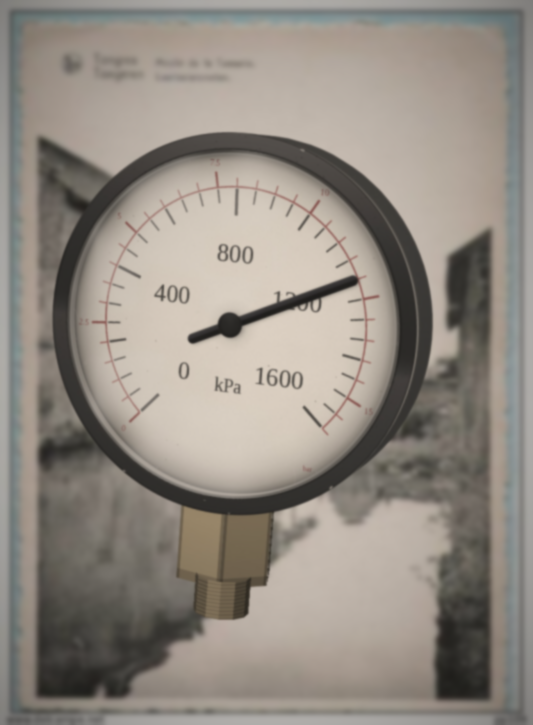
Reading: 1200 (kPa)
